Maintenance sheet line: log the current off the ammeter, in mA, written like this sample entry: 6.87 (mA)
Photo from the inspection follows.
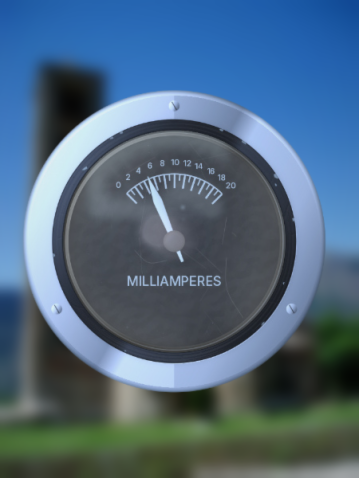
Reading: 5 (mA)
